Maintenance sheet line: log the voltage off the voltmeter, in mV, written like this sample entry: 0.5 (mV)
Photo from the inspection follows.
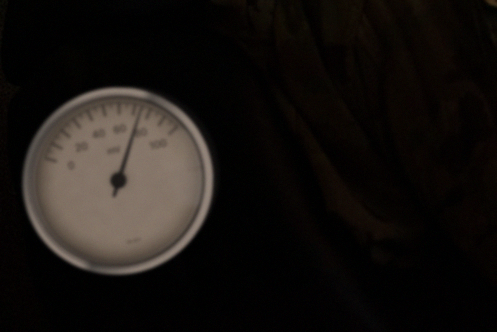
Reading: 75 (mV)
